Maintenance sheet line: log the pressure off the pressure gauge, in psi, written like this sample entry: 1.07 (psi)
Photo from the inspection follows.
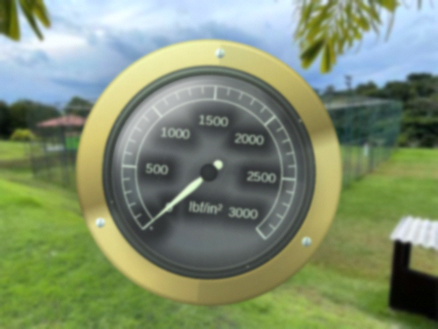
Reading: 0 (psi)
